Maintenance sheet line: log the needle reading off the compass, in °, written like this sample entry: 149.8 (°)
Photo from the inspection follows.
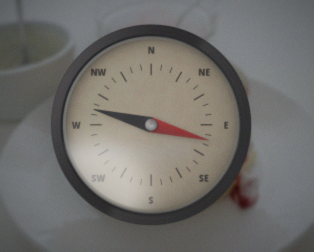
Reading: 105 (°)
